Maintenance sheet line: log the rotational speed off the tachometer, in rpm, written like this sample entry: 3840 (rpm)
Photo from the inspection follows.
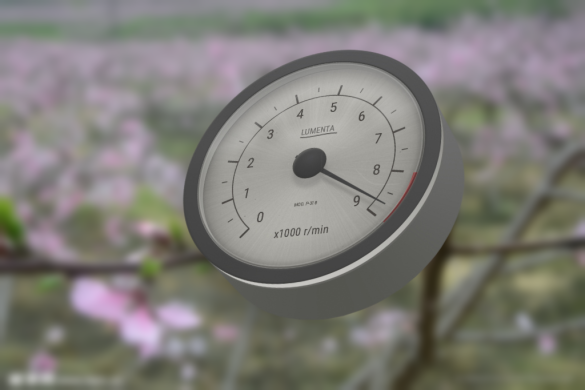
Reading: 8750 (rpm)
